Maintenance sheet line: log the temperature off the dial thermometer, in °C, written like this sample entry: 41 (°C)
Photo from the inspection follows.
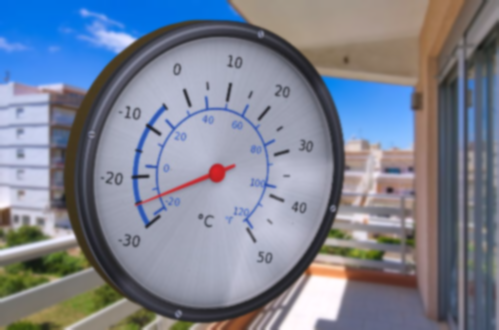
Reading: -25 (°C)
